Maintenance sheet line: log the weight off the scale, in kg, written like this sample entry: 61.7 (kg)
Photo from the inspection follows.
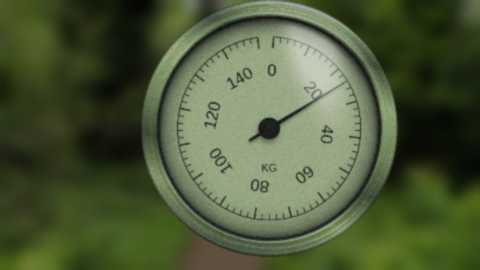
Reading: 24 (kg)
